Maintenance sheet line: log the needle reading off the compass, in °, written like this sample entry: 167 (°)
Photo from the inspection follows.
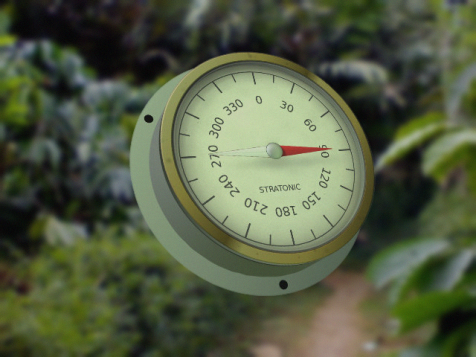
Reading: 90 (°)
